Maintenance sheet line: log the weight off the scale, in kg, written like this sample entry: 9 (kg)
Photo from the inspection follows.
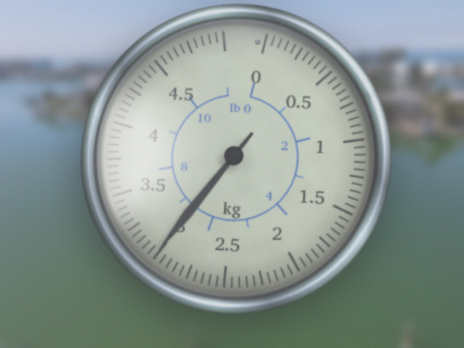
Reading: 3 (kg)
